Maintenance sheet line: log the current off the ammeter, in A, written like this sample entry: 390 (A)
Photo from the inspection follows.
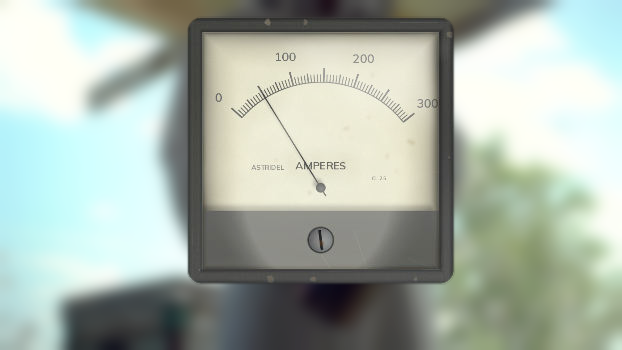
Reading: 50 (A)
